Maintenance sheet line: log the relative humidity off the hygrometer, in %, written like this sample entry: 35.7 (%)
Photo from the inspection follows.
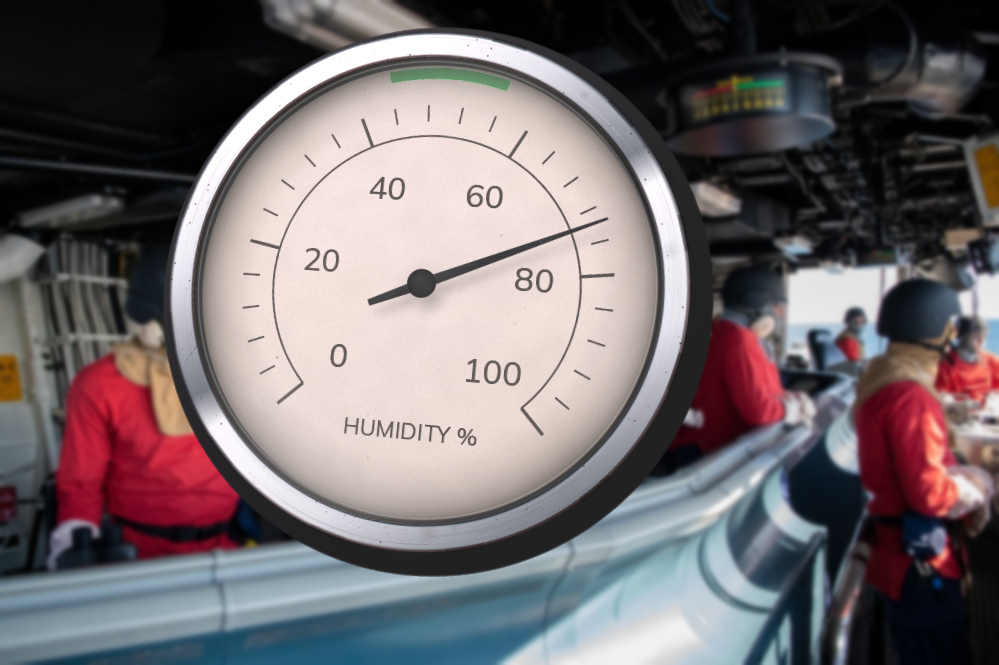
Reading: 74 (%)
